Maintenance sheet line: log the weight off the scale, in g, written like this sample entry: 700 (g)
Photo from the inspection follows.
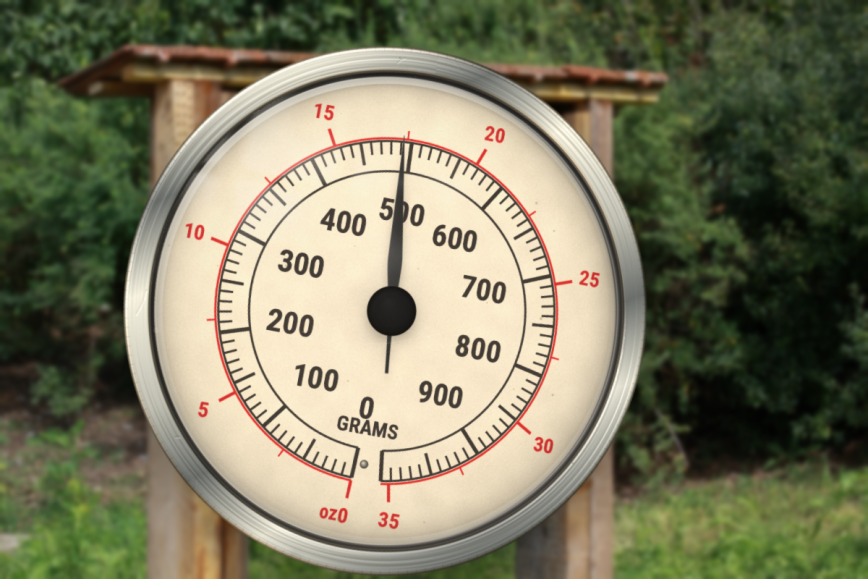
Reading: 490 (g)
